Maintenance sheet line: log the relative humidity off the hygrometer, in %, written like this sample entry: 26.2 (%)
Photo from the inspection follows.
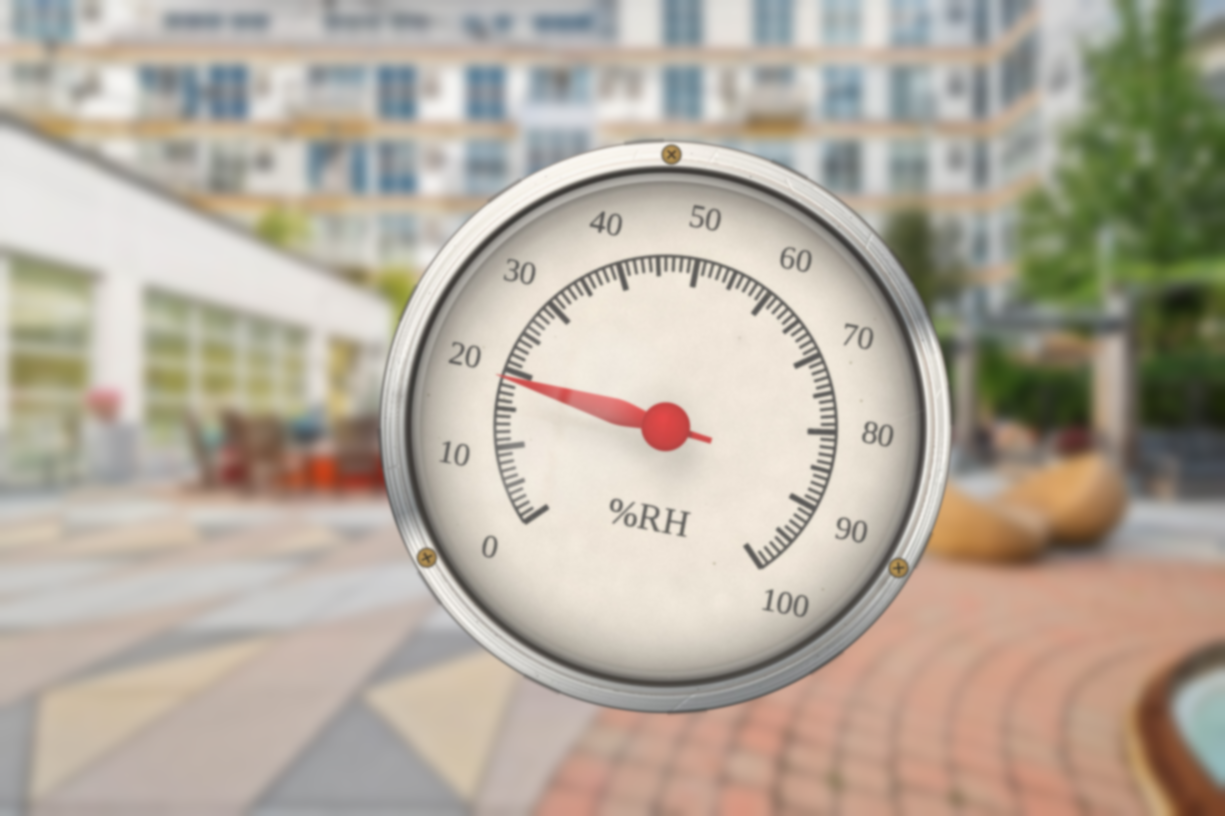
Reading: 19 (%)
